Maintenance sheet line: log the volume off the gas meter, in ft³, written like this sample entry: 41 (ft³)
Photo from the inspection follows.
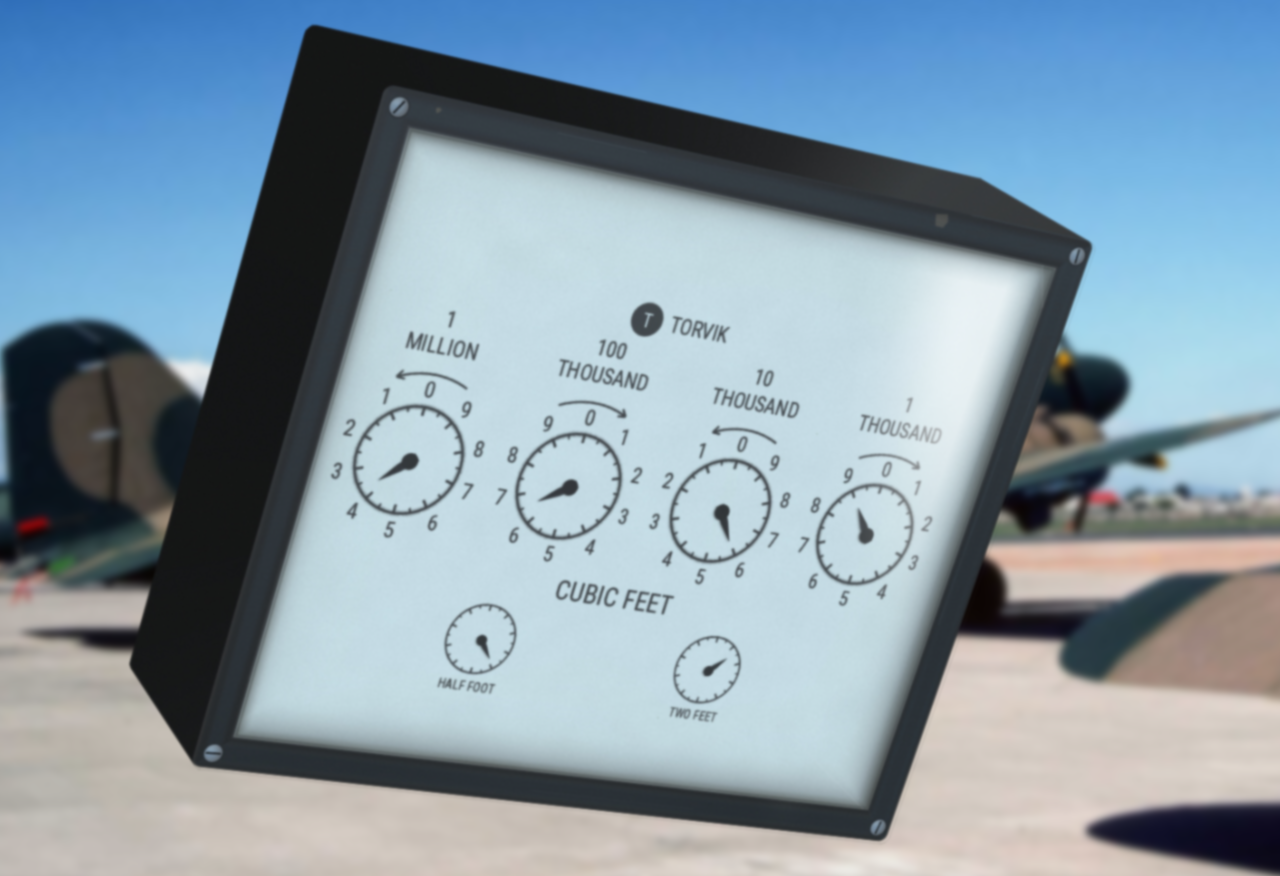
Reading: 365900 (ft³)
